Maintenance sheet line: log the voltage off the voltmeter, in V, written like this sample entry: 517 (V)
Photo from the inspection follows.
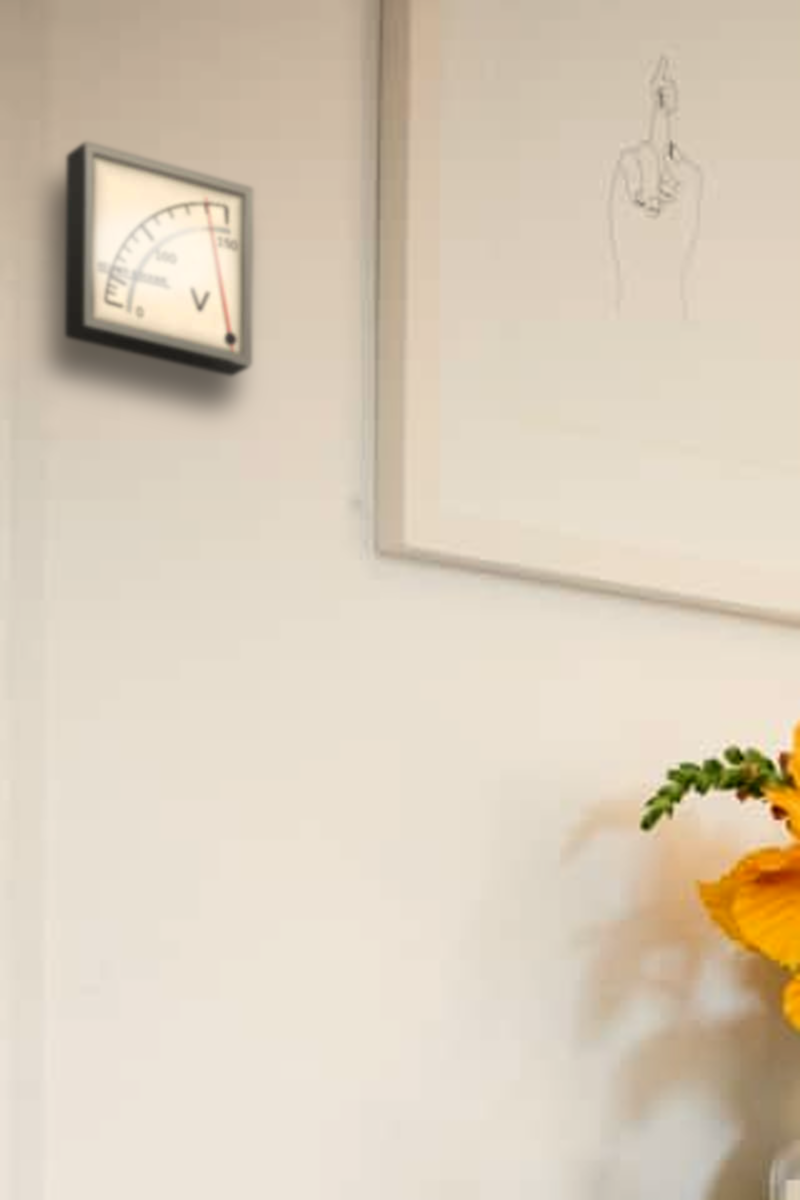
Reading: 140 (V)
